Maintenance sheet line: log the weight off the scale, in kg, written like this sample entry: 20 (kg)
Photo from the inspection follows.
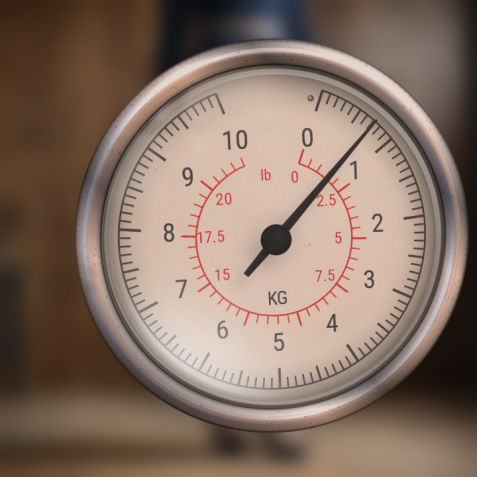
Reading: 0.7 (kg)
